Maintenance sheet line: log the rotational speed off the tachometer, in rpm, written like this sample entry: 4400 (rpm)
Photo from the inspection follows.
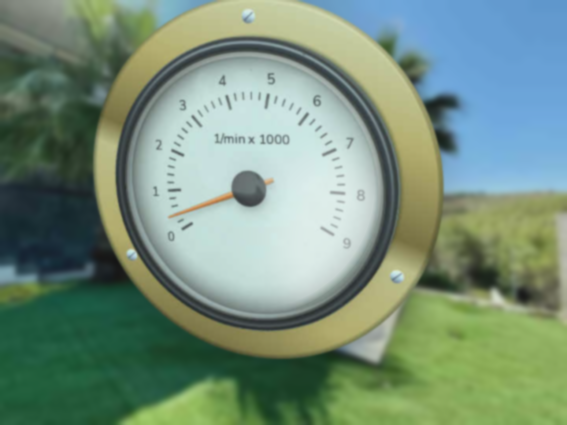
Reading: 400 (rpm)
